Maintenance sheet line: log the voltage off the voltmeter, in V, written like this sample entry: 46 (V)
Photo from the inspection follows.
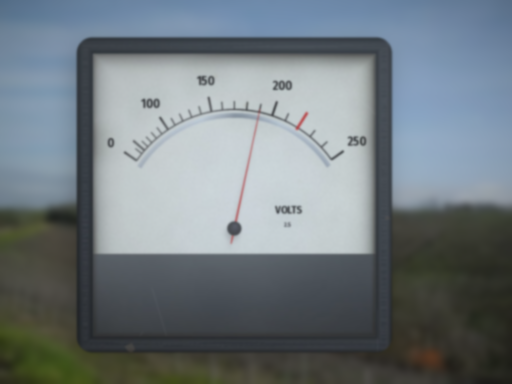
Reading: 190 (V)
